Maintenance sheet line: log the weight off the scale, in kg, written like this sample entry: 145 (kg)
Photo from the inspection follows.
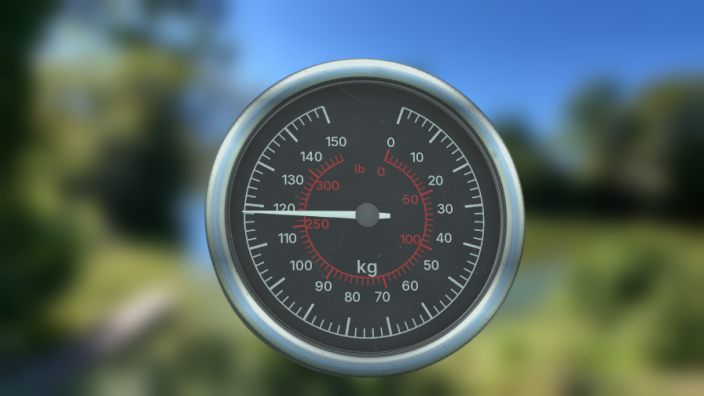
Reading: 118 (kg)
